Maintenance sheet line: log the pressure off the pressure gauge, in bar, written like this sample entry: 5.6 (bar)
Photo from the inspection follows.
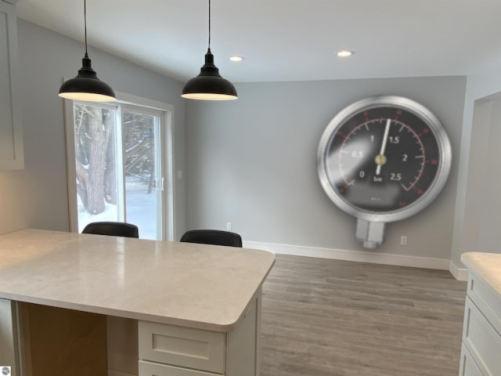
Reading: 1.3 (bar)
